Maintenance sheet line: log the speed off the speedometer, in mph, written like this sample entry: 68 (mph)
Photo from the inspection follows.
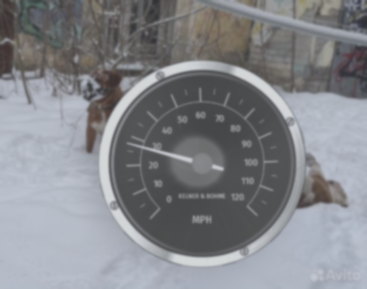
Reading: 27.5 (mph)
